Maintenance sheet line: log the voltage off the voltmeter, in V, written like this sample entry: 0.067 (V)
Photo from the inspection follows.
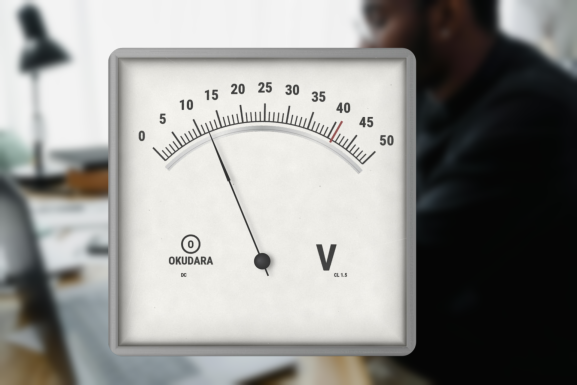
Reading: 12 (V)
